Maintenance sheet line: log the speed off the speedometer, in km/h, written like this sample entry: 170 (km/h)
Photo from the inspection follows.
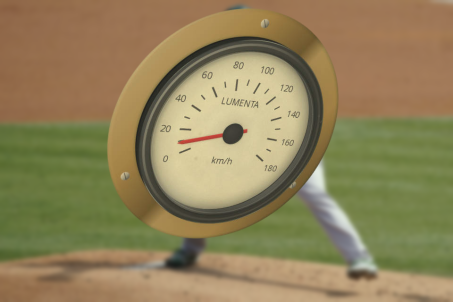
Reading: 10 (km/h)
